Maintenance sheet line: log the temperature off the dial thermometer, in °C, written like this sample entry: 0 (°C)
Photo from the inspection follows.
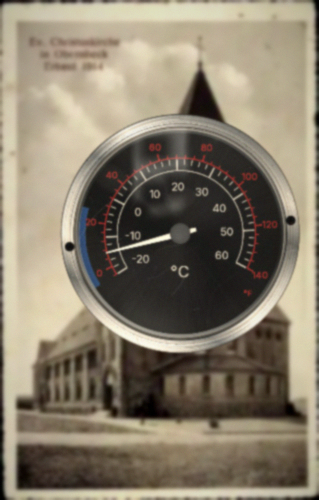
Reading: -14 (°C)
